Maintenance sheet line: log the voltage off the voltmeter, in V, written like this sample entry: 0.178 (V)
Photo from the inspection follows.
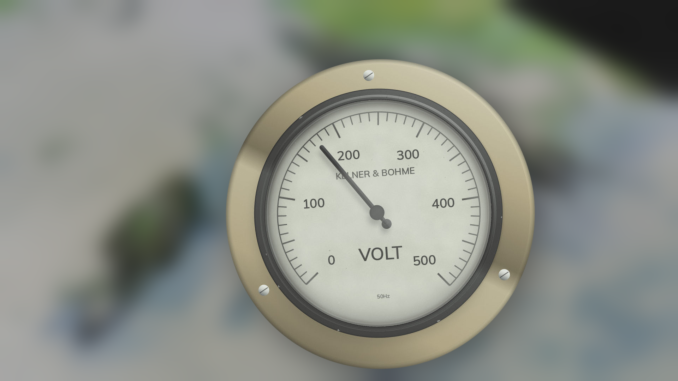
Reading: 175 (V)
